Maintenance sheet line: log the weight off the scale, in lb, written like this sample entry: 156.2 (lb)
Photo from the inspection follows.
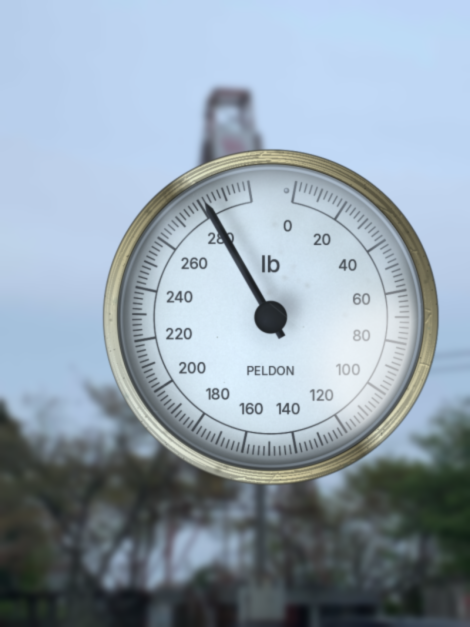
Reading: 282 (lb)
